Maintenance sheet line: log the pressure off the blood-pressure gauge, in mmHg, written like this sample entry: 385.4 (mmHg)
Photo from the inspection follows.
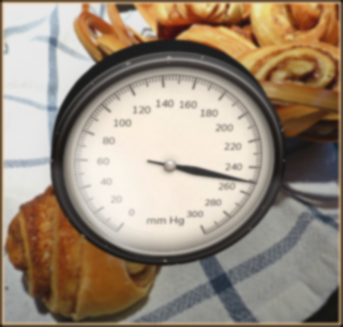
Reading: 250 (mmHg)
